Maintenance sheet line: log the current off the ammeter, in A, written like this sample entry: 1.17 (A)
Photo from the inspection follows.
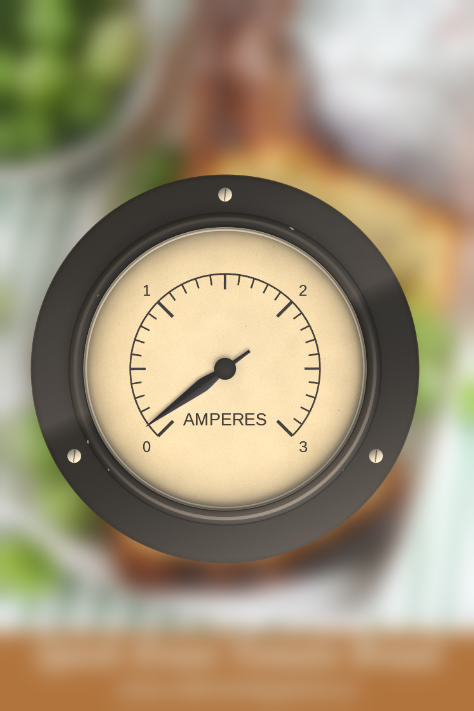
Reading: 0.1 (A)
